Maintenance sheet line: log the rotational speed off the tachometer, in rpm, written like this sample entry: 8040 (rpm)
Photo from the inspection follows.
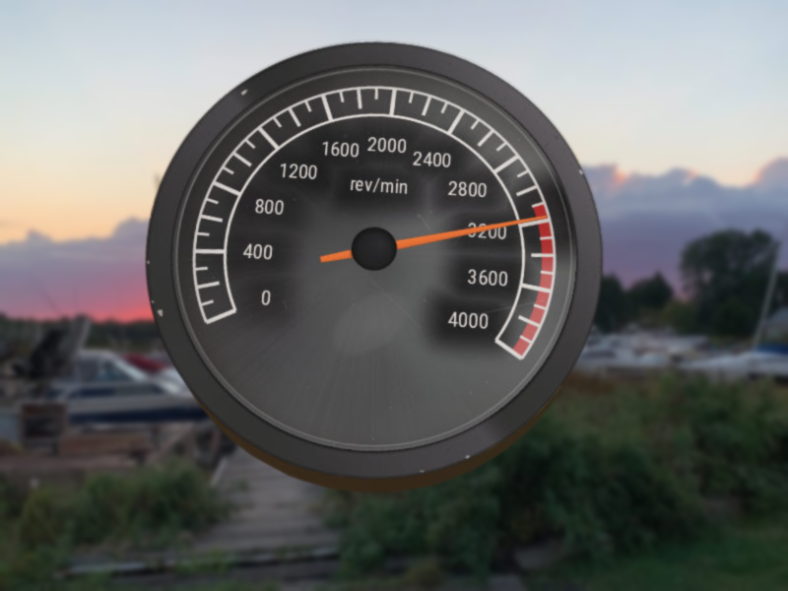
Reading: 3200 (rpm)
